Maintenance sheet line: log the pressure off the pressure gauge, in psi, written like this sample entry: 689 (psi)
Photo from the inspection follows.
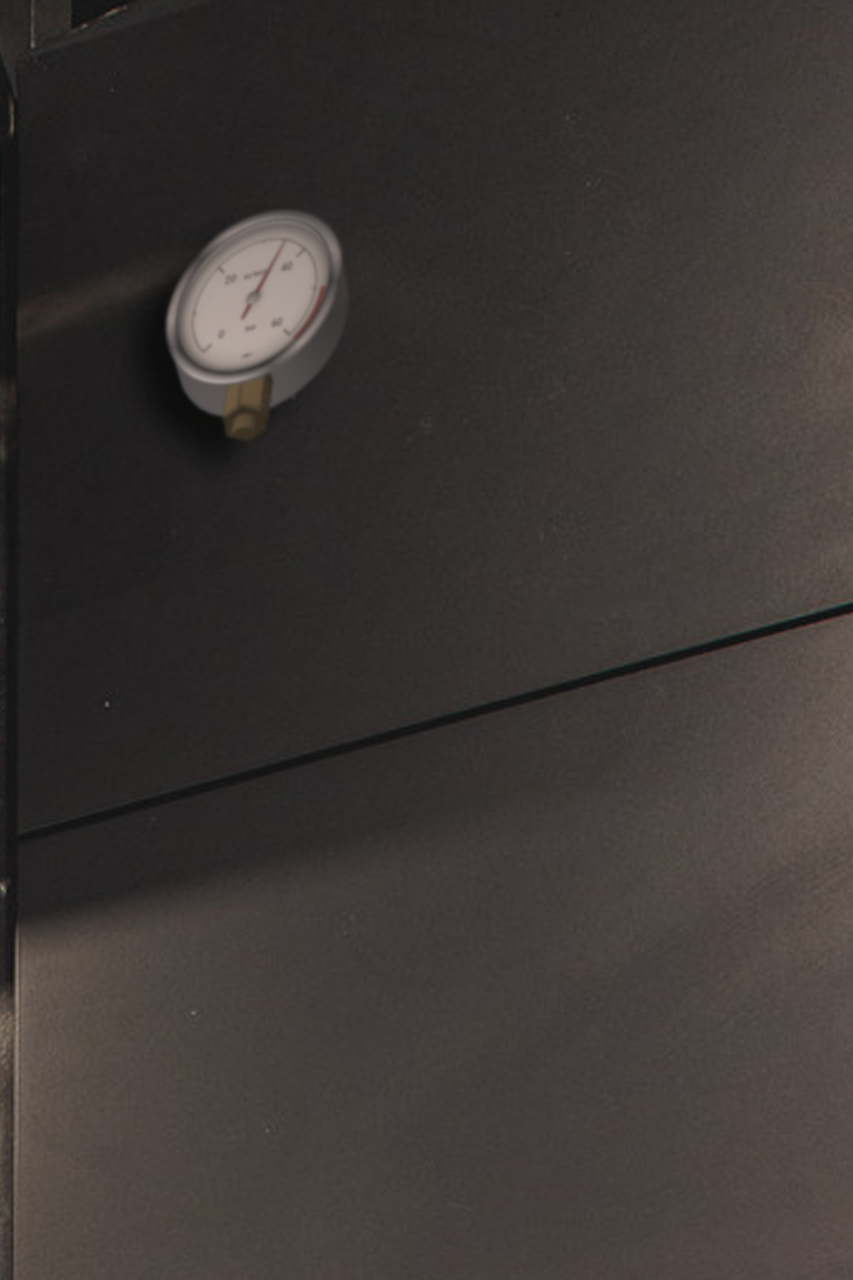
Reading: 35 (psi)
